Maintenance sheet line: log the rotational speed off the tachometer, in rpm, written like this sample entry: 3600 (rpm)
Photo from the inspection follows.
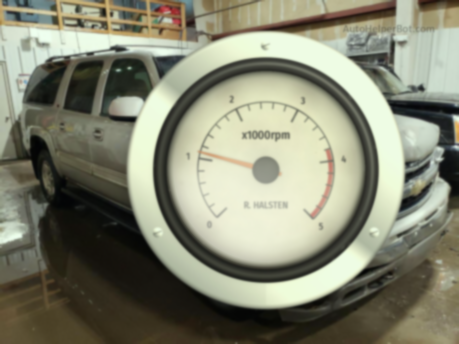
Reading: 1100 (rpm)
